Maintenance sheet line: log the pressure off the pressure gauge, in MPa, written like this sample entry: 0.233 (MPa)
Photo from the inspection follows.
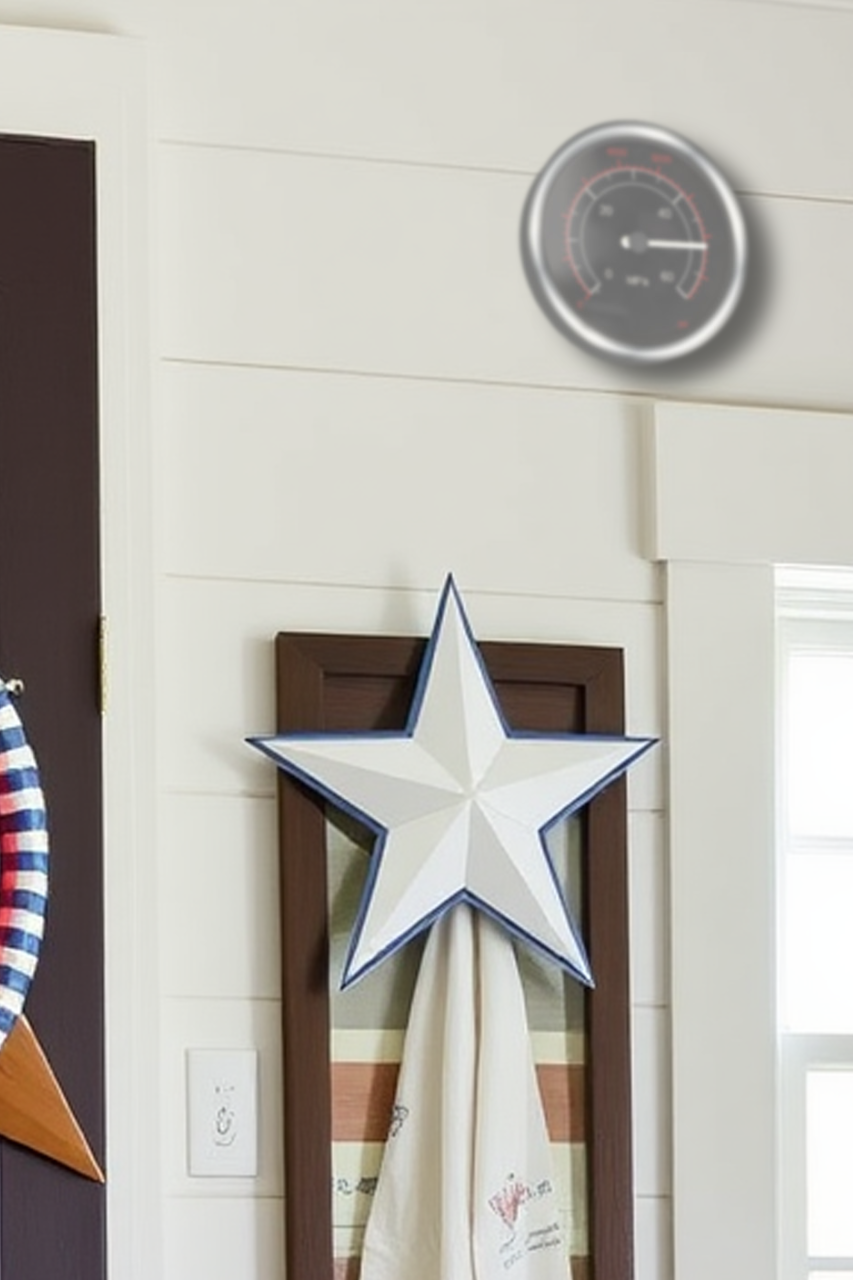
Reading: 50 (MPa)
